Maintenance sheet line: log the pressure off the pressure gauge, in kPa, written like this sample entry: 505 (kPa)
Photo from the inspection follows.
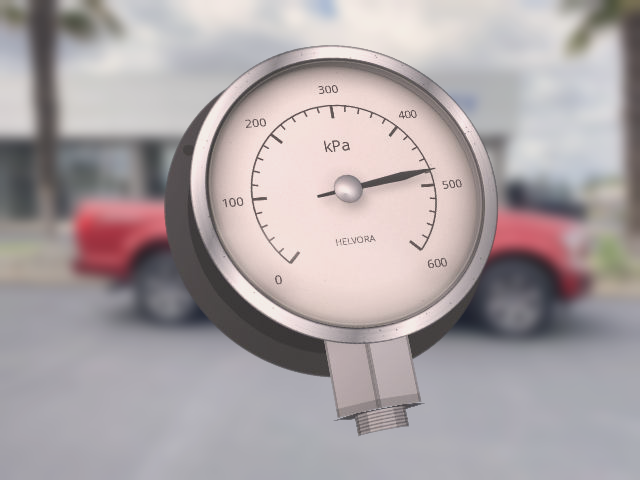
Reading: 480 (kPa)
